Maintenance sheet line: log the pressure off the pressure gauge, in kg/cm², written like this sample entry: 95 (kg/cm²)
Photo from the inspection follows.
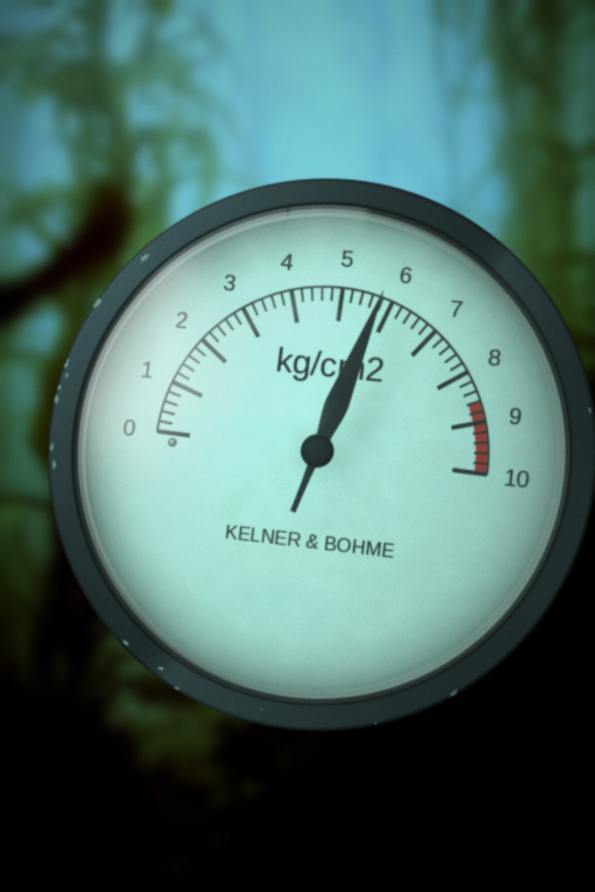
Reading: 5.8 (kg/cm²)
